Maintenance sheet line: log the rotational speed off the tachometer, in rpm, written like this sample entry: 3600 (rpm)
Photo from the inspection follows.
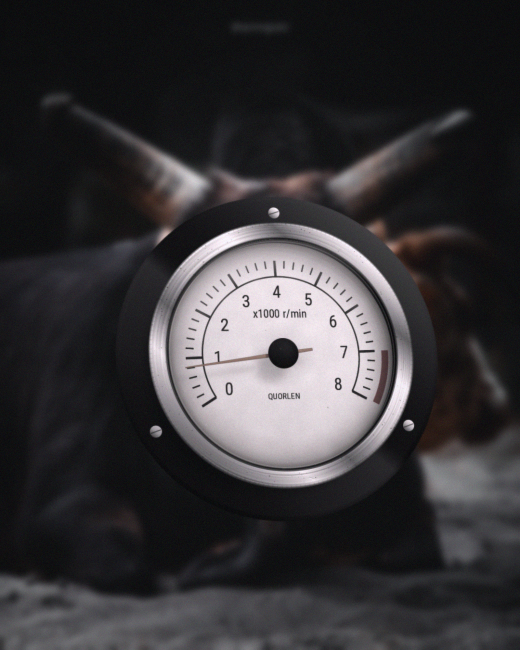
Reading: 800 (rpm)
